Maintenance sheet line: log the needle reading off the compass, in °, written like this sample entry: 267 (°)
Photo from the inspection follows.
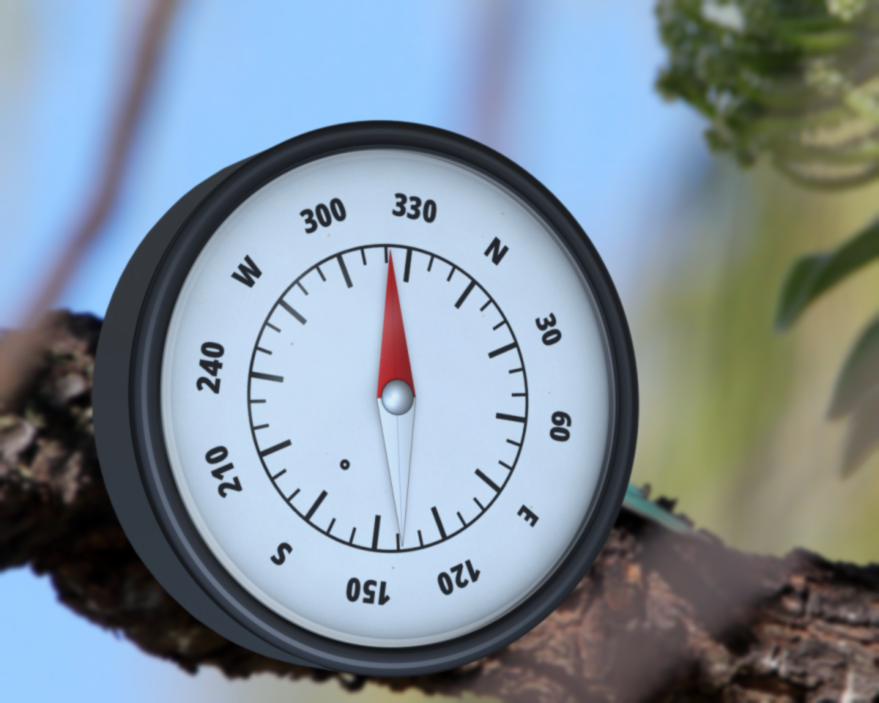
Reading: 320 (°)
